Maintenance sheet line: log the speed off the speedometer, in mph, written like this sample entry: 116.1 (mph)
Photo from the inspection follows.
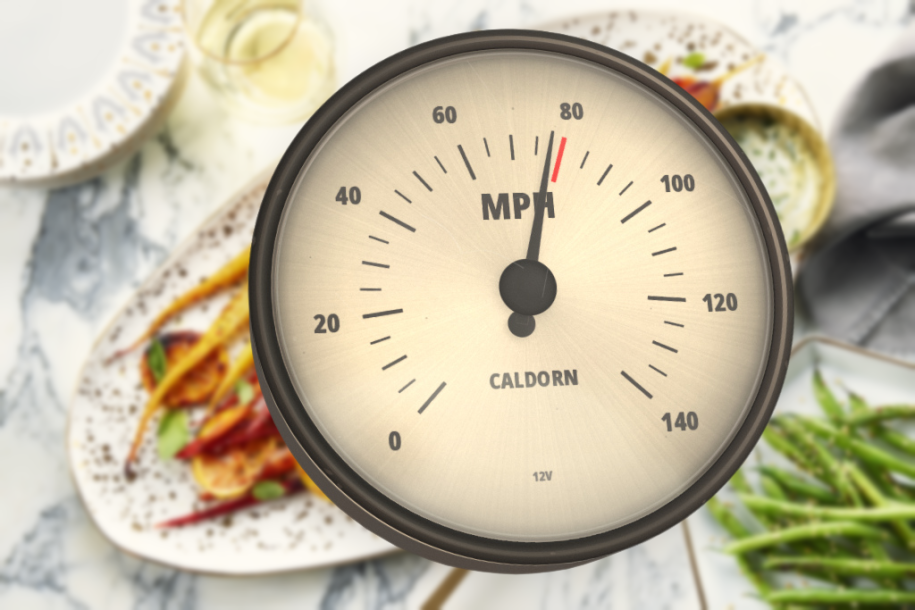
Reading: 77.5 (mph)
